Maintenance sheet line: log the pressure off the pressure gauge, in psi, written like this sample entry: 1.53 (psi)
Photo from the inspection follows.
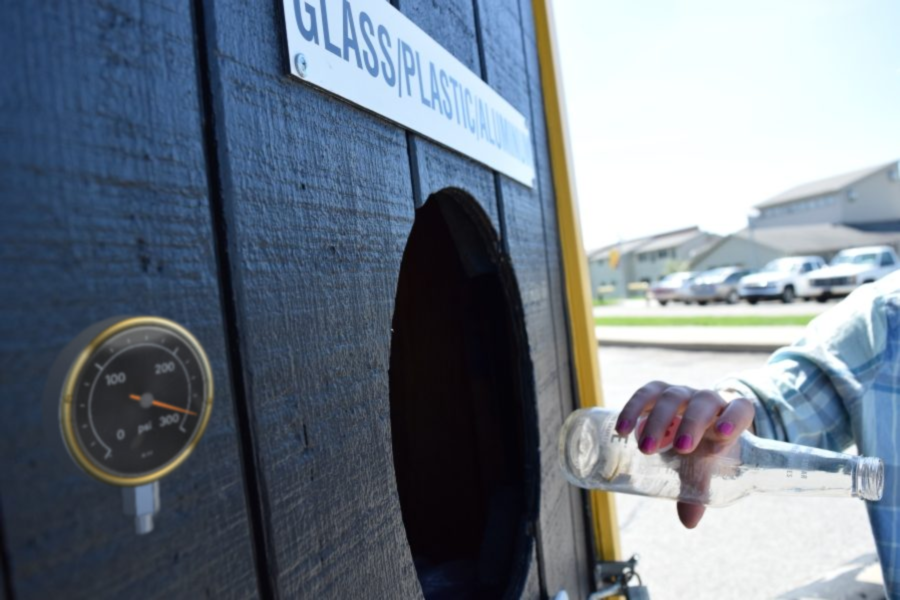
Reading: 280 (psi)
